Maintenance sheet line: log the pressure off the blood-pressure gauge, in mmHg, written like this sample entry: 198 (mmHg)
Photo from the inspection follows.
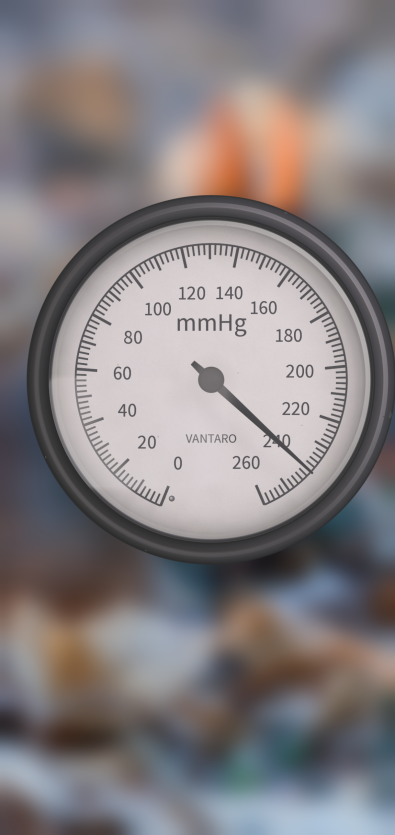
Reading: 240 (mmHg)
